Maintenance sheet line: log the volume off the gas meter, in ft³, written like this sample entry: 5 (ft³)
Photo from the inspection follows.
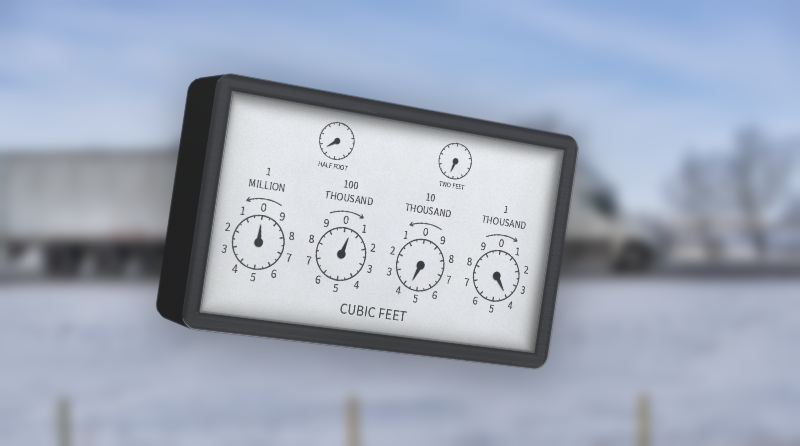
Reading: 4400 (ft³)
